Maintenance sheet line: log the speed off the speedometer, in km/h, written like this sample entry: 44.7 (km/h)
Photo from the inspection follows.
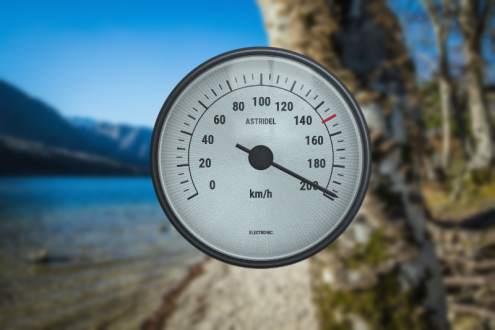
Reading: 197.5 (km/h)
